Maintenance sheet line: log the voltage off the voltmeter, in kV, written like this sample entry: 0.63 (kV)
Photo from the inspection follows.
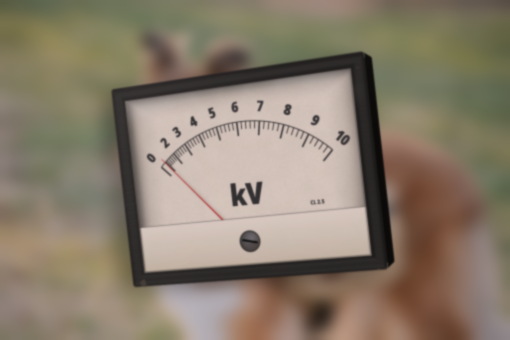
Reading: 1 (kV)
